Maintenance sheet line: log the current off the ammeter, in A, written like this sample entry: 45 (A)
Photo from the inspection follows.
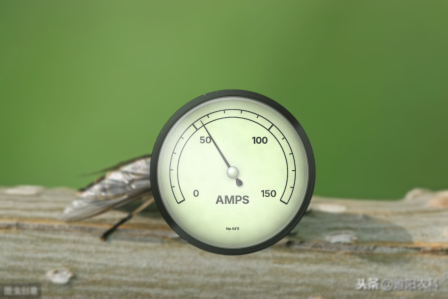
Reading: 55 (A)
